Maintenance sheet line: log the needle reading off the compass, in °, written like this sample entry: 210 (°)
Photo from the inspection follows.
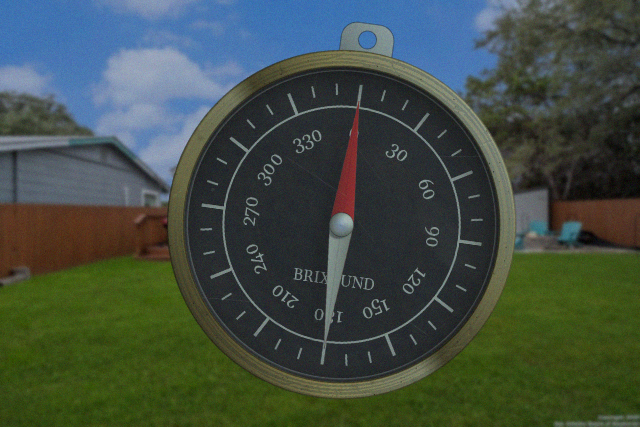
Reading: 0 (°)
